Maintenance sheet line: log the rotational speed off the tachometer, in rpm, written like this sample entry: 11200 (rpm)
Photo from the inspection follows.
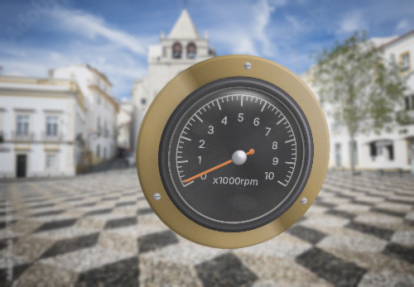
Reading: 200 (rpm)
